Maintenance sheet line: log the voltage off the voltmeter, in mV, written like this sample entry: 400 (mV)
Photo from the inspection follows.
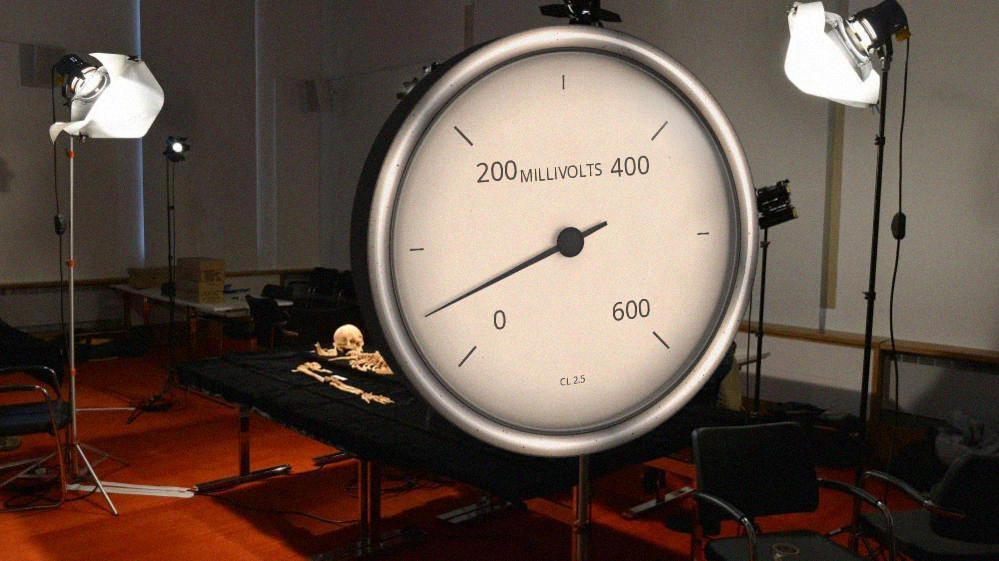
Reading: 50 (mV)
